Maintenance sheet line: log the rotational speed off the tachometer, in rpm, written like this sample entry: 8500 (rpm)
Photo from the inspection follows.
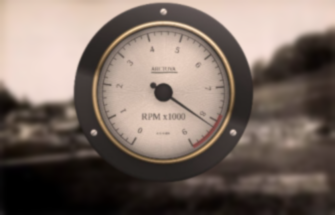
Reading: 8200 (rpm)
